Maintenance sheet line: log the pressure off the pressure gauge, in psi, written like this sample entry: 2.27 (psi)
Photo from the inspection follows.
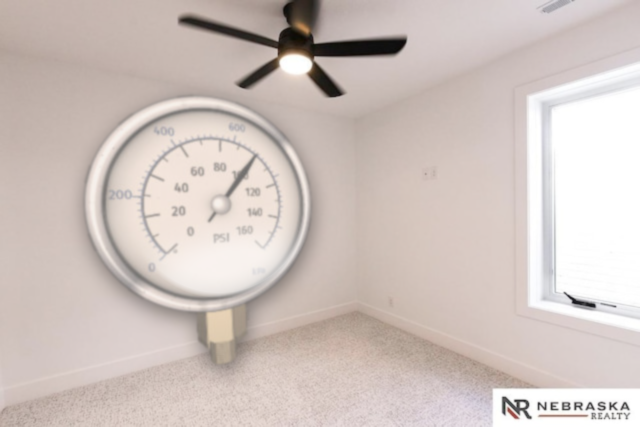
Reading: 100 (psi)
